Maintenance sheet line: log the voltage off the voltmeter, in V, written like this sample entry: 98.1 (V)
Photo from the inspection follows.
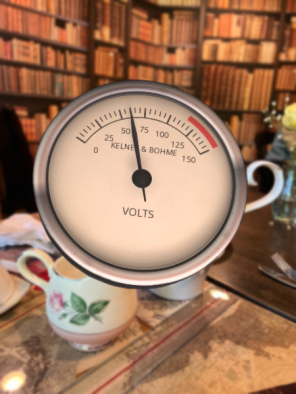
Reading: 60 (V)
